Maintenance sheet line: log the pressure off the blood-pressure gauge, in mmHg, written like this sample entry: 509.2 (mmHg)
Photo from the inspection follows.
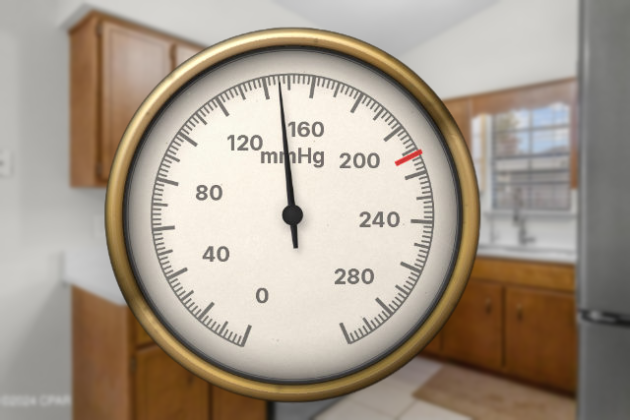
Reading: 146 (mmHg)
